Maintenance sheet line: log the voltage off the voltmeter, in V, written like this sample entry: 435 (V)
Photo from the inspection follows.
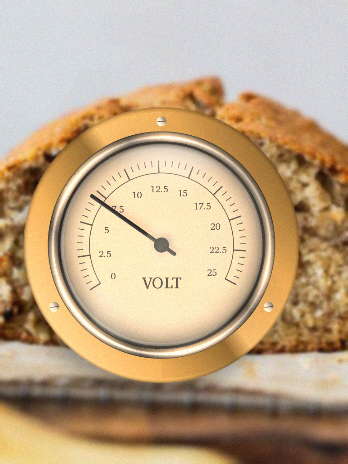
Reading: 7 (V)
